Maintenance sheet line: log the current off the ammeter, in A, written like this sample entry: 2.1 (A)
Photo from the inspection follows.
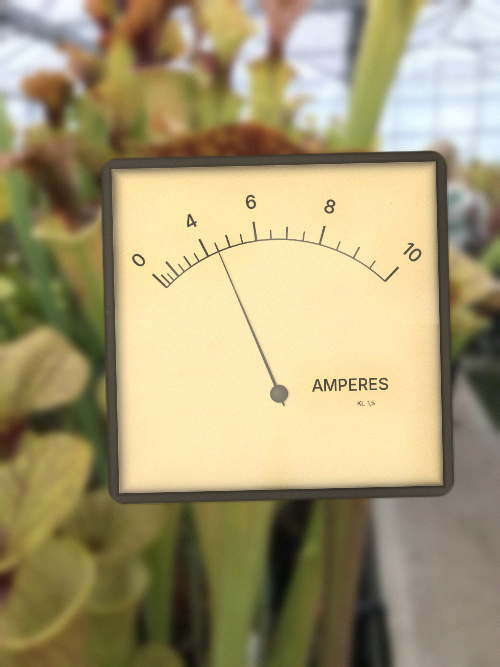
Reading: 4.5 (A)
